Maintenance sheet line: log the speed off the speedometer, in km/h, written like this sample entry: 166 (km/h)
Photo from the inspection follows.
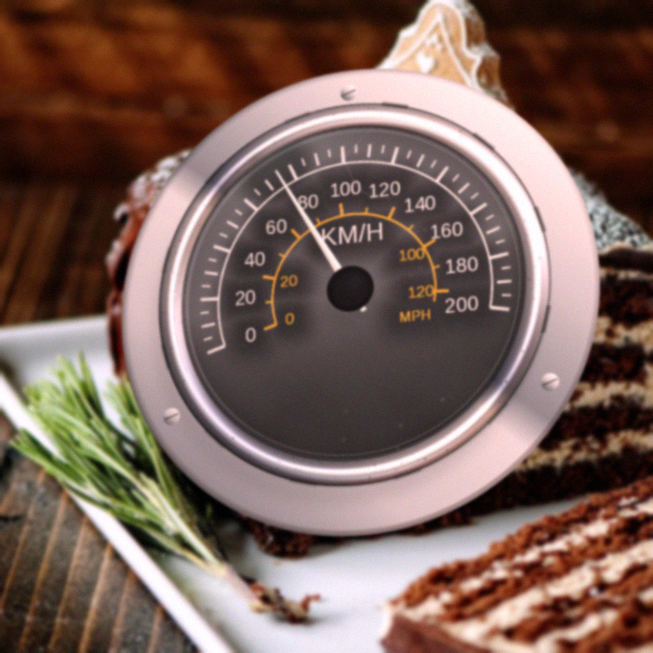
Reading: 75 (km/h)
